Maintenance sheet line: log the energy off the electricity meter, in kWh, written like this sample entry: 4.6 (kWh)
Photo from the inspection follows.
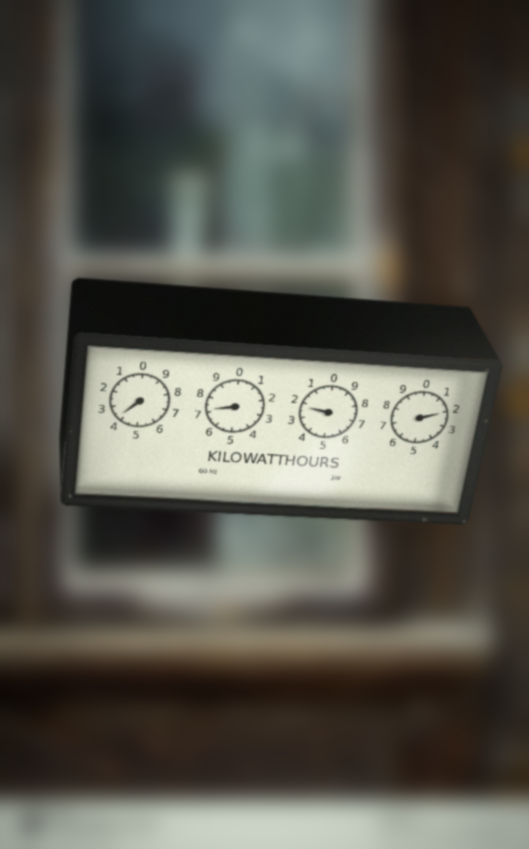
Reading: 3722 (kWh)
